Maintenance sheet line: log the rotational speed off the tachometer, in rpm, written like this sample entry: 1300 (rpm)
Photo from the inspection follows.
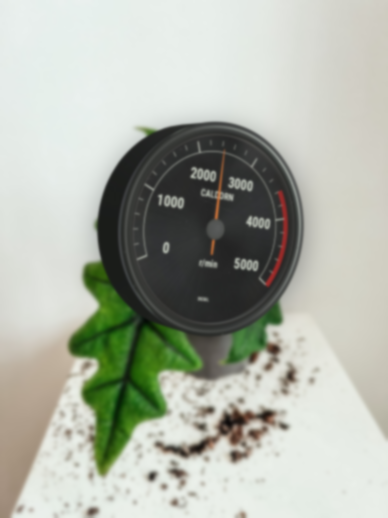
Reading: 2400 (rpm)
